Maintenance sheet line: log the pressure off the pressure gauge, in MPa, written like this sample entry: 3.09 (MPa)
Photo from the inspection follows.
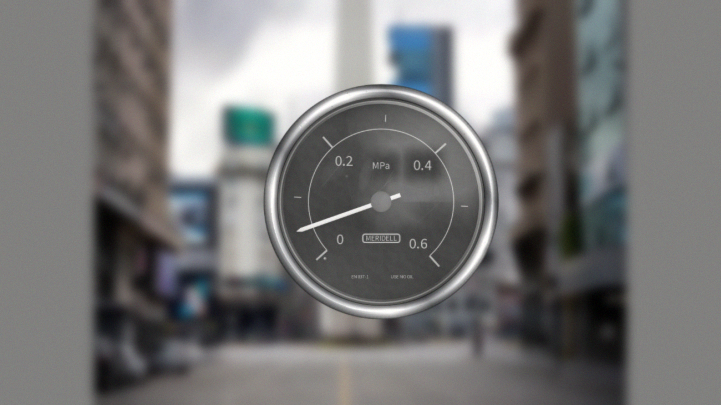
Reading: 0.05 (MPa)
